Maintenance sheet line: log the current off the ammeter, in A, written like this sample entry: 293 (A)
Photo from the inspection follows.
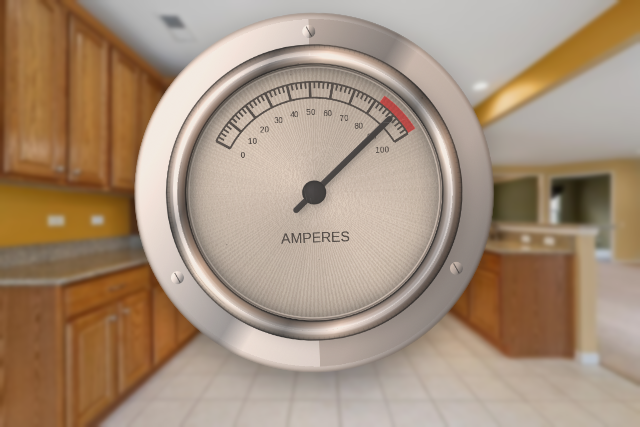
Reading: 90 (A)
